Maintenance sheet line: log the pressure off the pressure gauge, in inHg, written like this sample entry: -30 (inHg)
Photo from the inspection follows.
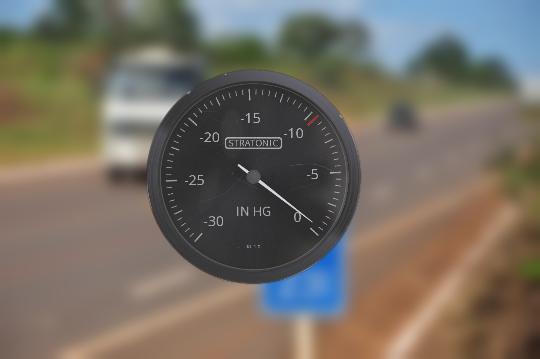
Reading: -0.5 (inHg)
